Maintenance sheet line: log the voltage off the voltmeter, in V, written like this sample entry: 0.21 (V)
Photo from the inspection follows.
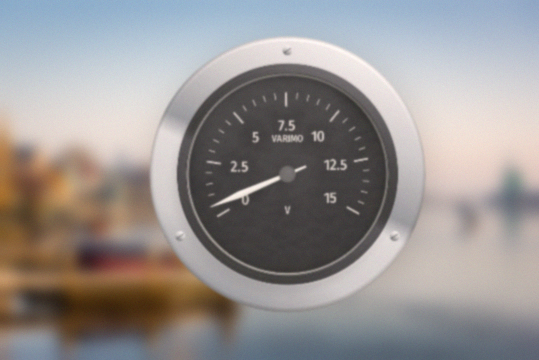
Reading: 0.5 (V)
